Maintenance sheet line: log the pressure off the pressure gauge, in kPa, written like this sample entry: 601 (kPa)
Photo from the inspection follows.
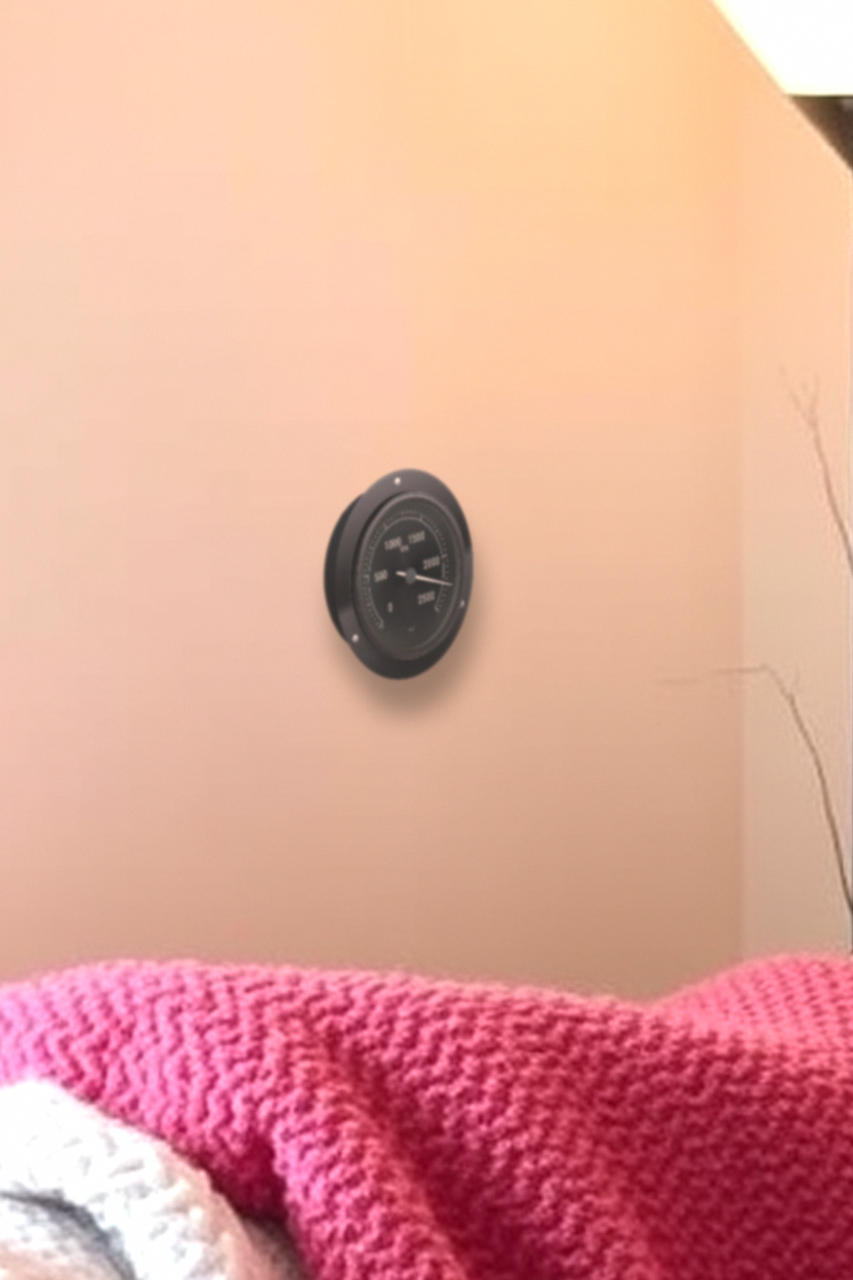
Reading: 2250 (kPa)
